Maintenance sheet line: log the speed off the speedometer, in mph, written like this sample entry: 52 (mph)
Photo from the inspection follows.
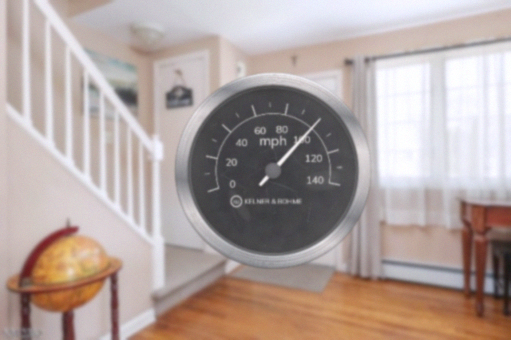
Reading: 100 (mph)
